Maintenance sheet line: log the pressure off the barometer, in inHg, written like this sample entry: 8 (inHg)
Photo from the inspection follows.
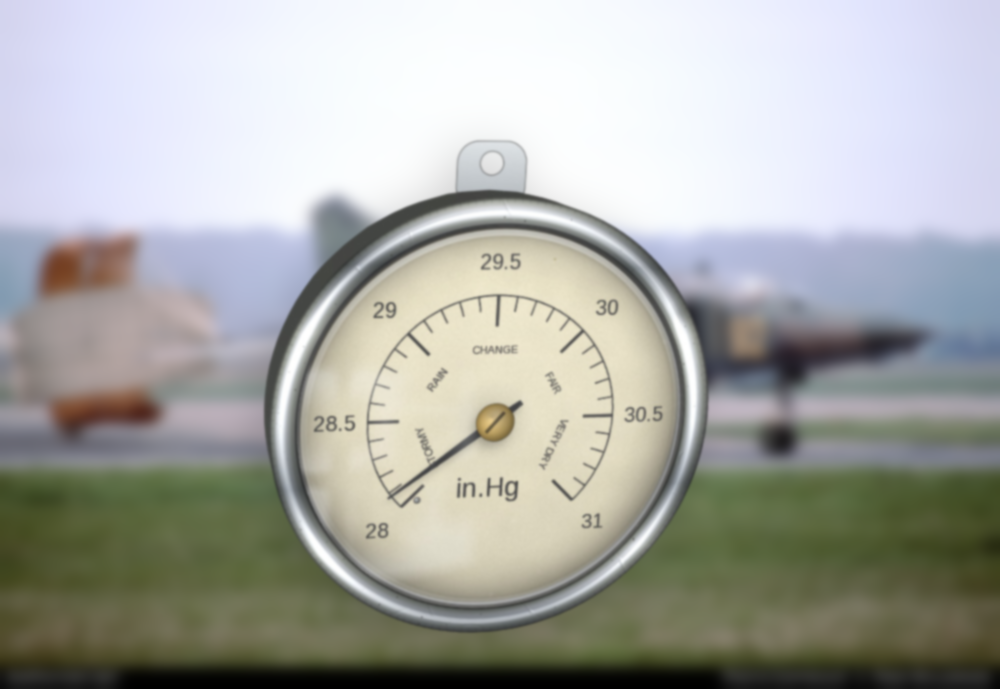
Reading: 28.1 (inHg)
